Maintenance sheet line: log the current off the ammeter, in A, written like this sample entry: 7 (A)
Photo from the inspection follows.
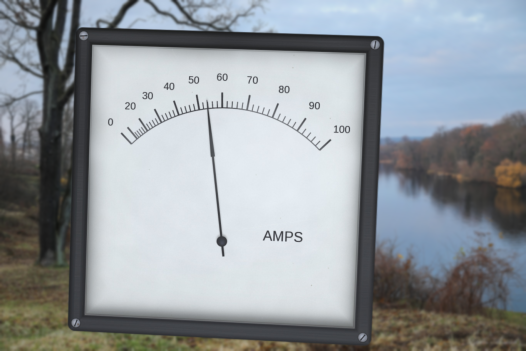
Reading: 54 (A)
